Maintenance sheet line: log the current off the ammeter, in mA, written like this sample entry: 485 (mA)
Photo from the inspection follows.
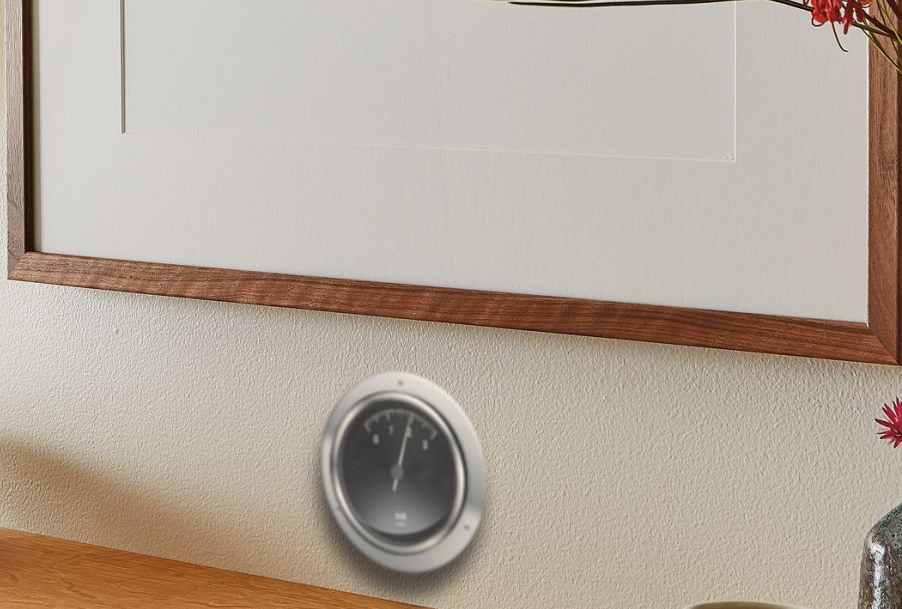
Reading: 2 (mA)
